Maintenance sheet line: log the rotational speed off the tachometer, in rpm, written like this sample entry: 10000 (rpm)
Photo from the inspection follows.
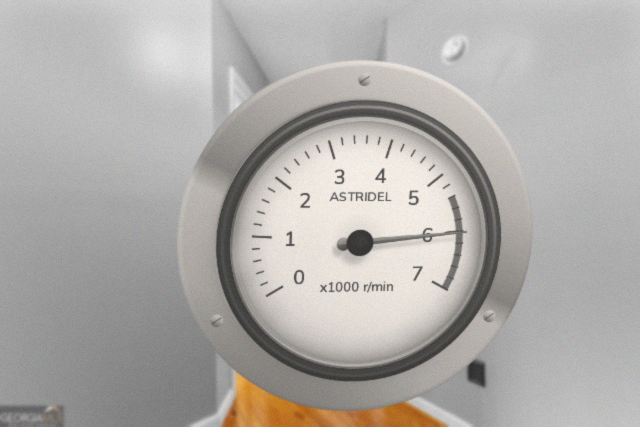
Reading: 6000 (rpm)
